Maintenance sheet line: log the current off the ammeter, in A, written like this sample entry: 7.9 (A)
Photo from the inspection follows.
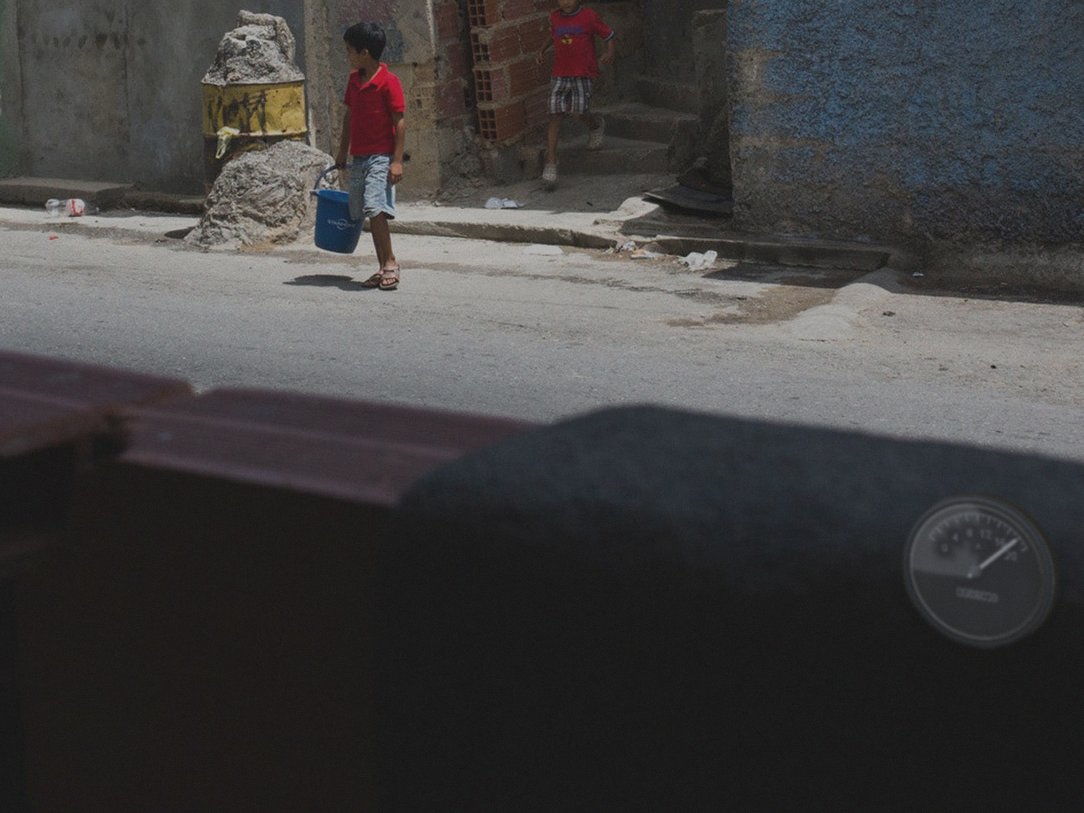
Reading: 18 (A)
